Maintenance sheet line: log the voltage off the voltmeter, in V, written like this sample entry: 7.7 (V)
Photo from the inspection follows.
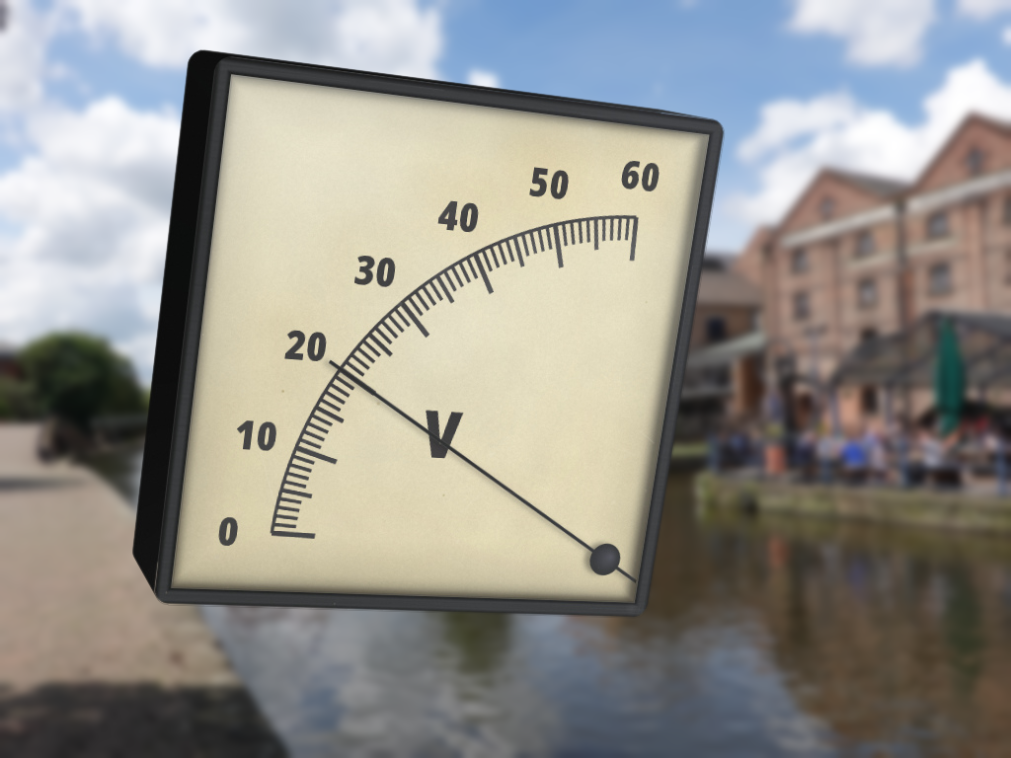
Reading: 20 (V)
